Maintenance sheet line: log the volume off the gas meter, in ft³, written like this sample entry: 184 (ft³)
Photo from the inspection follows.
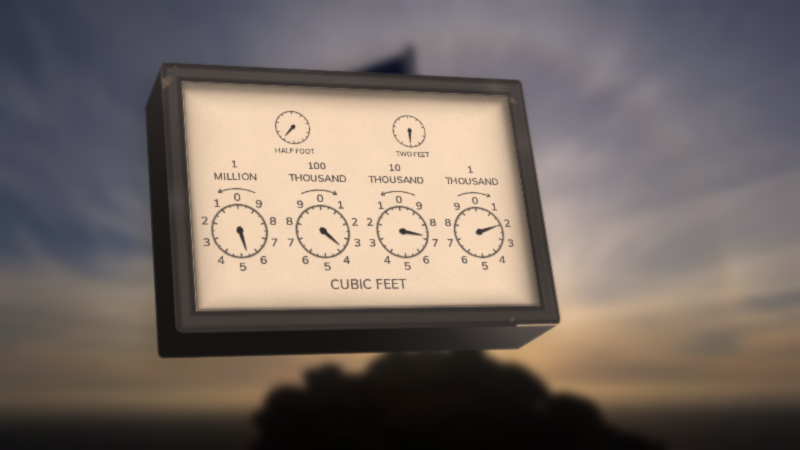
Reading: 537200 (ft³)
